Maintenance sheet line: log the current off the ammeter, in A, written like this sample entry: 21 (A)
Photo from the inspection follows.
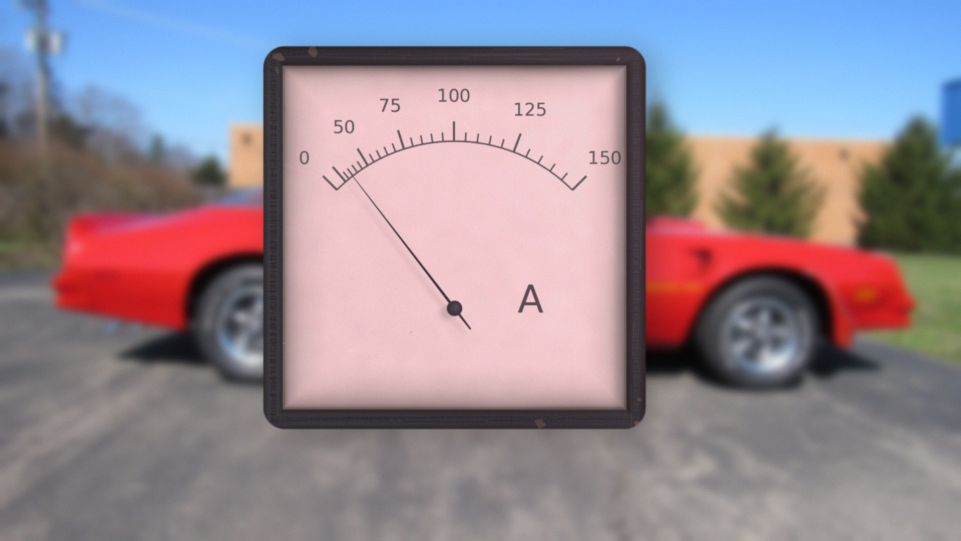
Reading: 35 (A)
